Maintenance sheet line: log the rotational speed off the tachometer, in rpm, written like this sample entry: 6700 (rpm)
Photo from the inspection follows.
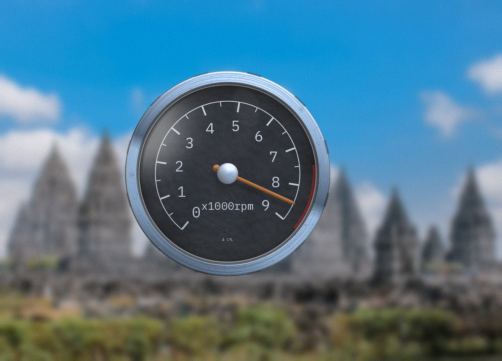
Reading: 8500 (rpm)
